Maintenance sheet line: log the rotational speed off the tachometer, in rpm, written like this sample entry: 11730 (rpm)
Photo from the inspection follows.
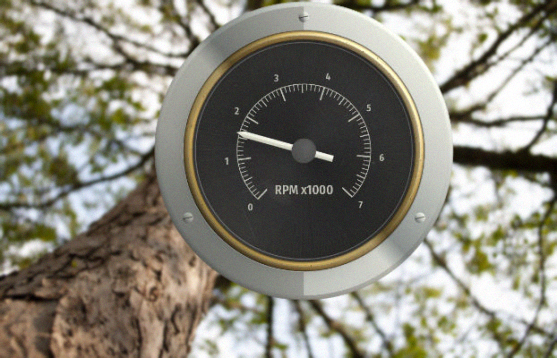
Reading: 1600 (rpm)
